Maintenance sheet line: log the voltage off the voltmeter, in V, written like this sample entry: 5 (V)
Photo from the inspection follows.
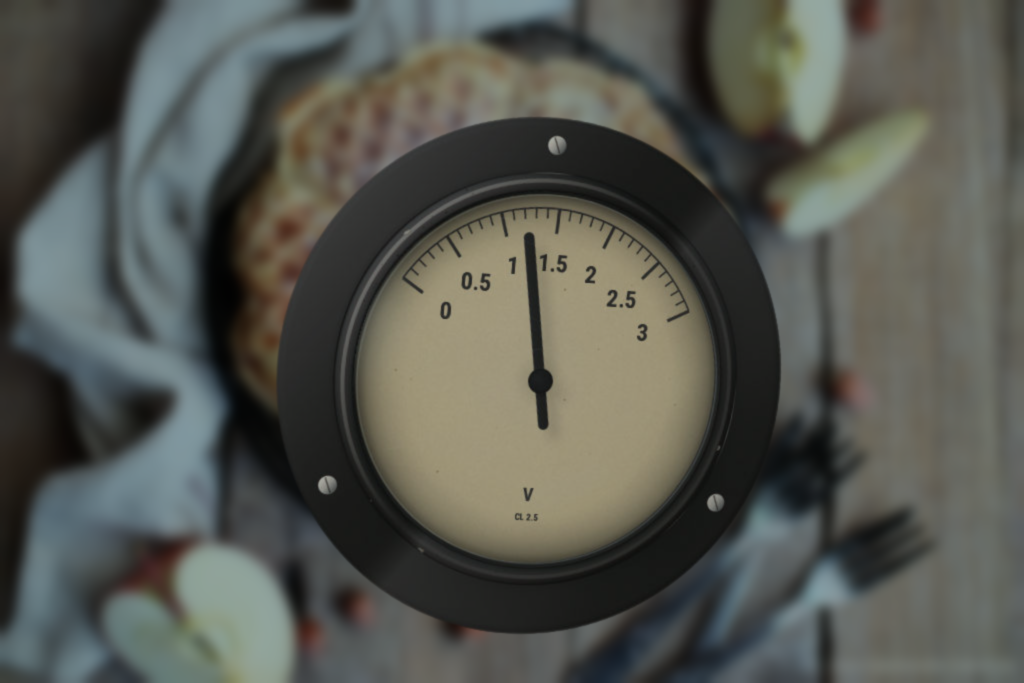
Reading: 1.2 (V)
